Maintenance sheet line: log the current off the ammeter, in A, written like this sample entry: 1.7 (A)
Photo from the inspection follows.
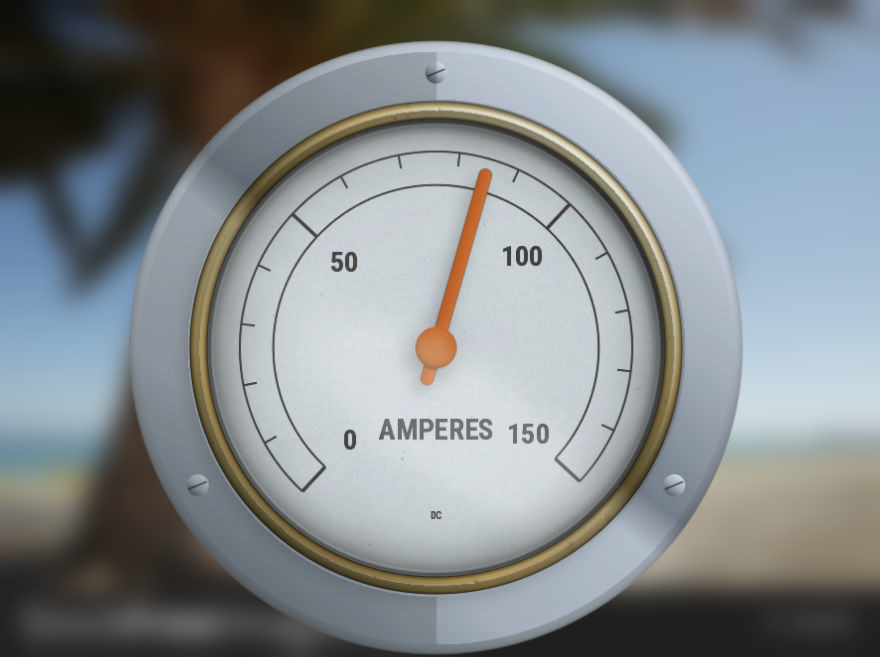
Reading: 85 (A)
